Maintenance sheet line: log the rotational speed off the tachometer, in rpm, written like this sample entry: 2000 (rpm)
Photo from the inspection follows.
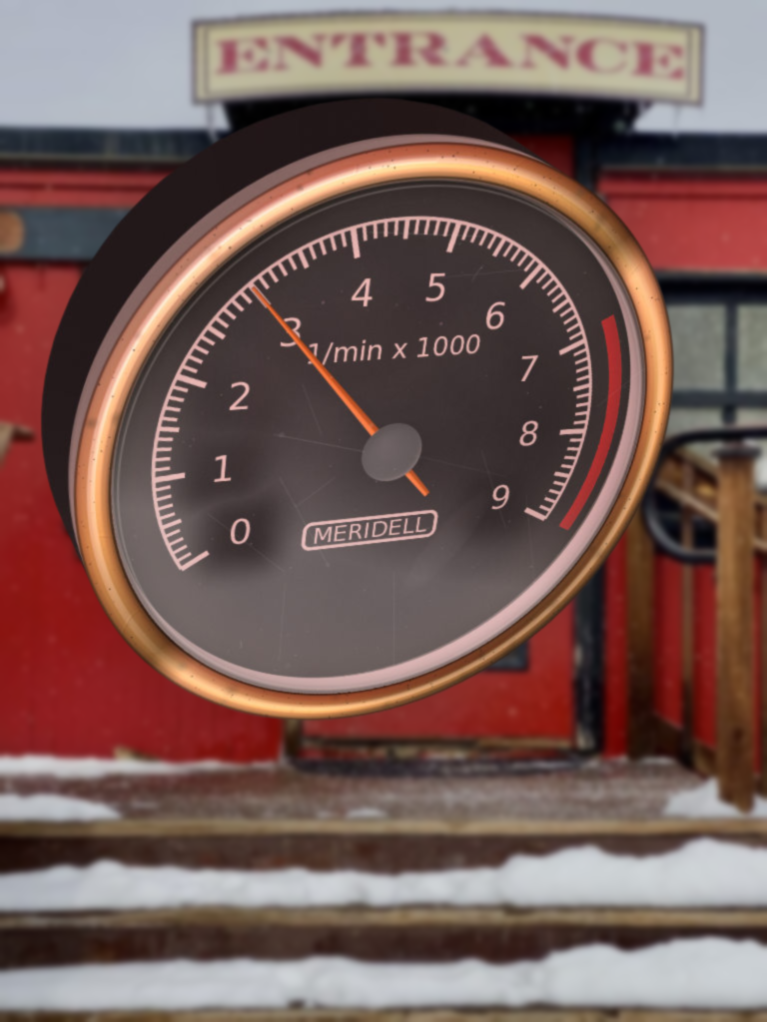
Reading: 3000 (rpm)
